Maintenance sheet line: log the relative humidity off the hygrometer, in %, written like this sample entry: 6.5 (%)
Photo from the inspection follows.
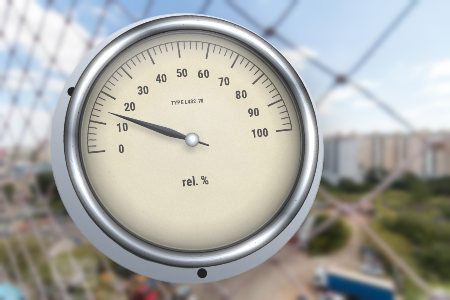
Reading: 14 (%)
